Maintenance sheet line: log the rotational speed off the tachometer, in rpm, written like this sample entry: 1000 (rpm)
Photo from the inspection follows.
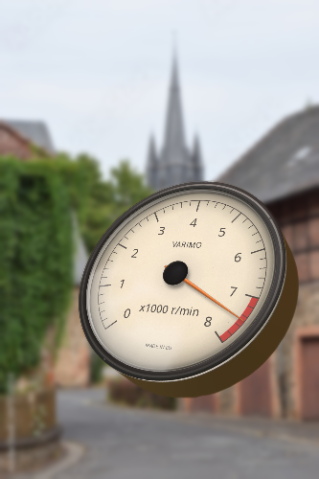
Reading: 7500 (rpm)
